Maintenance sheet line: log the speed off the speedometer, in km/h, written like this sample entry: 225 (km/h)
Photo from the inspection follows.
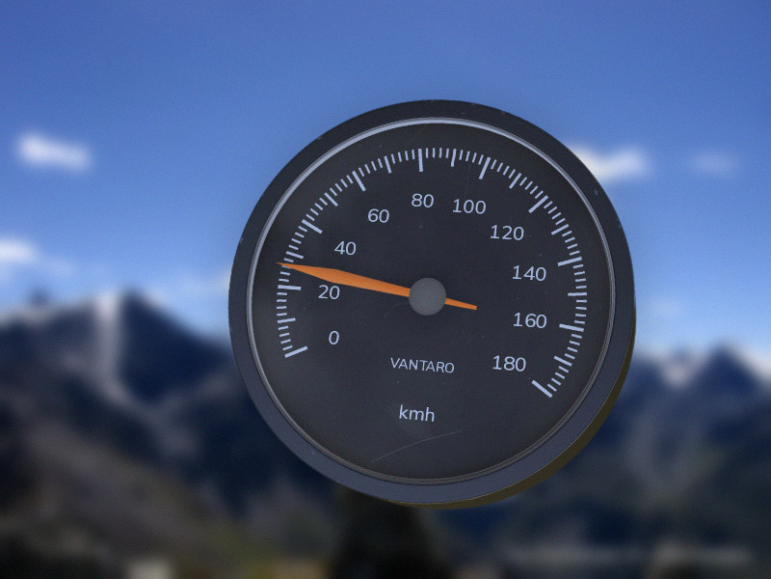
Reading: 26 (km/h)
